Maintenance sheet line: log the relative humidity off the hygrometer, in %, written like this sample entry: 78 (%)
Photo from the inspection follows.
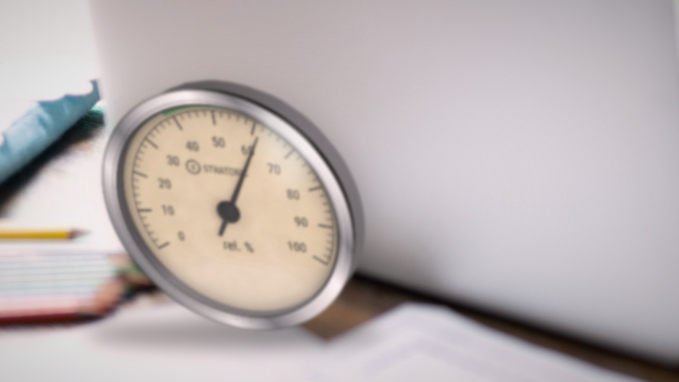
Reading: 62 (%)
